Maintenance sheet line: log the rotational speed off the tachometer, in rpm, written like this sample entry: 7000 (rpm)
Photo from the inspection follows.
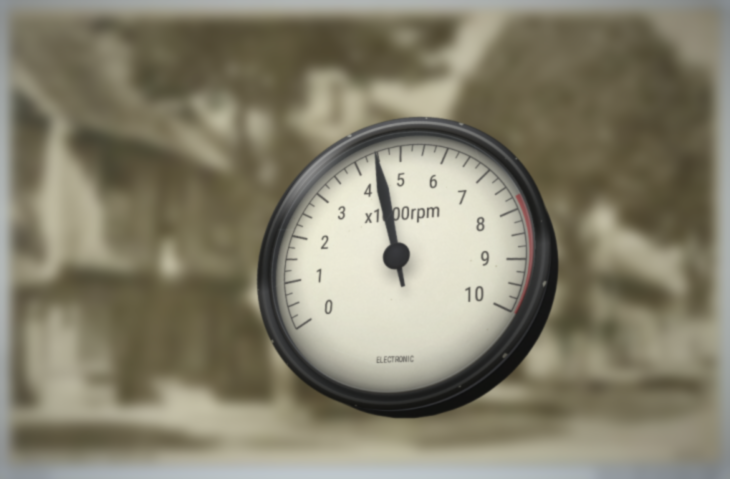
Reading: 4500 (rpm)
